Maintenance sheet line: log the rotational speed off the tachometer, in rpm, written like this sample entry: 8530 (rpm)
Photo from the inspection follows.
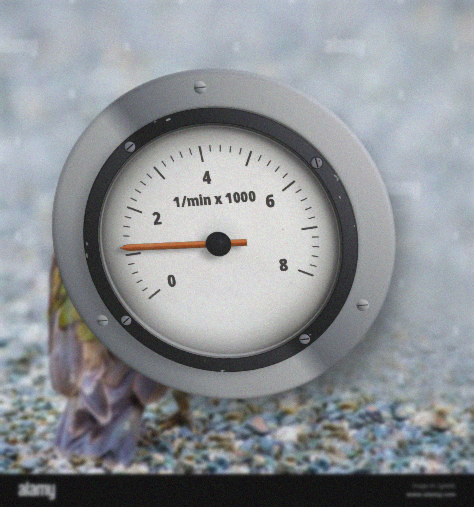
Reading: 1200 (rpm)
